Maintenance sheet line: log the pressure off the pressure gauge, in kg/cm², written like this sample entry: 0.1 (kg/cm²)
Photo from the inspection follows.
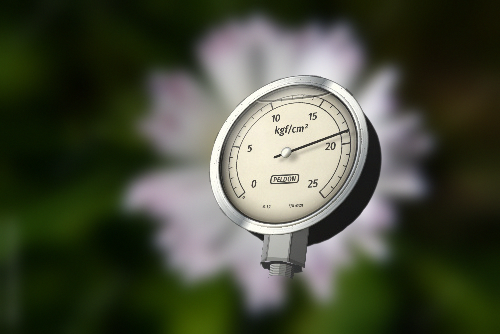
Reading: 19 (kg/cm²)
